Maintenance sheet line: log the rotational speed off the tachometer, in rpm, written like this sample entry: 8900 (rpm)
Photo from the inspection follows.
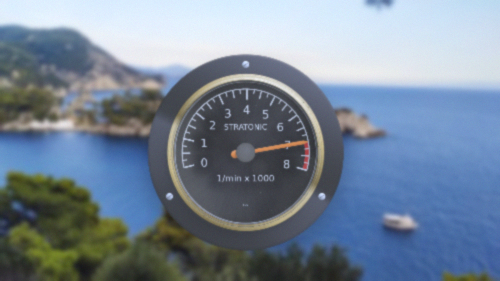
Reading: 7000 (rpm)
